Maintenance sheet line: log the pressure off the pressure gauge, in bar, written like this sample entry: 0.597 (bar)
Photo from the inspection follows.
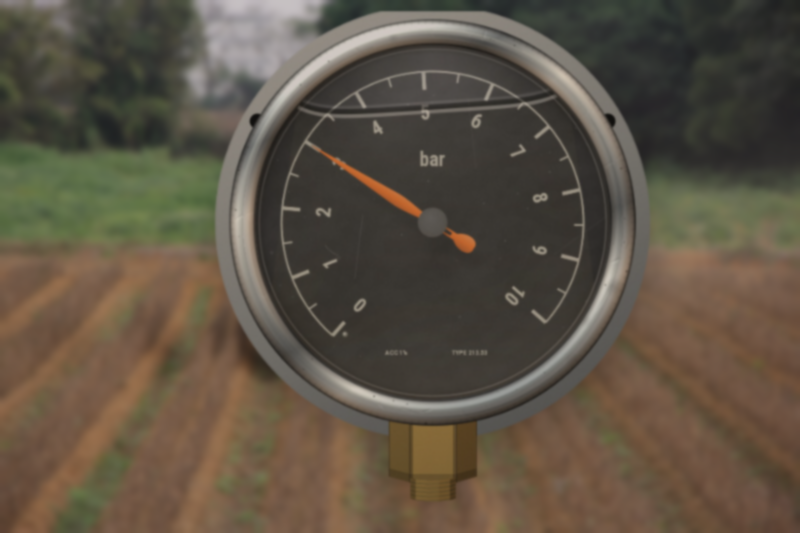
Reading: 3 (bar)
